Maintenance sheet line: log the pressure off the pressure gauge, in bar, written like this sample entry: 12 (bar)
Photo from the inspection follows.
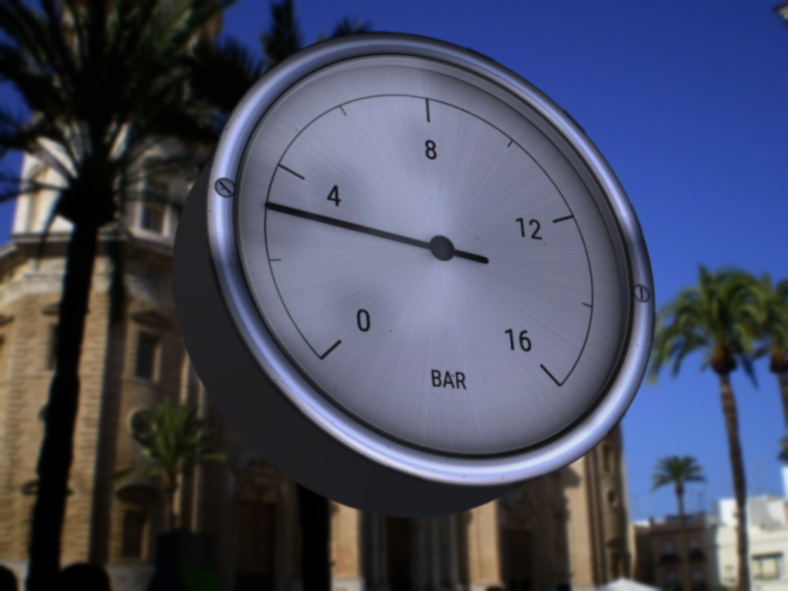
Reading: 3 (bar)
